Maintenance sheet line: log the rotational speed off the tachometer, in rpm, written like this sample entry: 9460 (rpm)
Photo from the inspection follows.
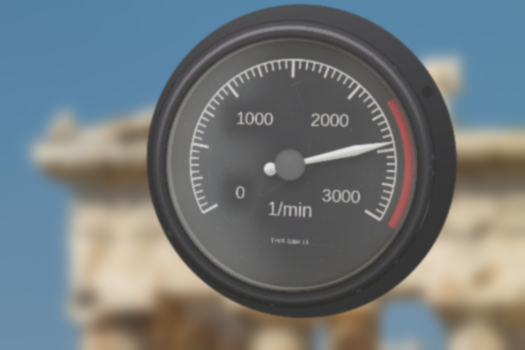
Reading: 2450 (rpm)
